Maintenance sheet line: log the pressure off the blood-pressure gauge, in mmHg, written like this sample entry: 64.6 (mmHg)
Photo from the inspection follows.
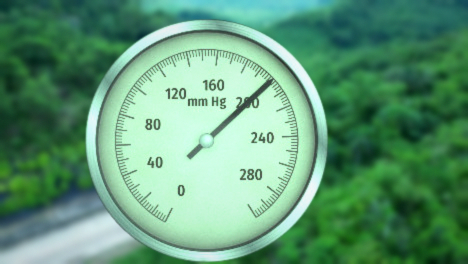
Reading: 200 (mmHg)
